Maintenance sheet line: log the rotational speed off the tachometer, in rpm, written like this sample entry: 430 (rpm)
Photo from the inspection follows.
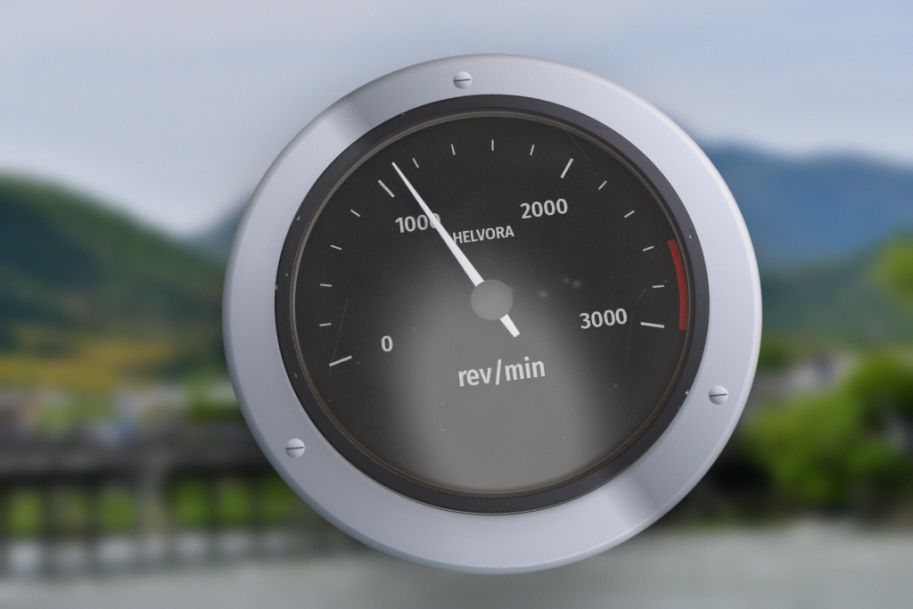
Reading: 1100 (rpm)
